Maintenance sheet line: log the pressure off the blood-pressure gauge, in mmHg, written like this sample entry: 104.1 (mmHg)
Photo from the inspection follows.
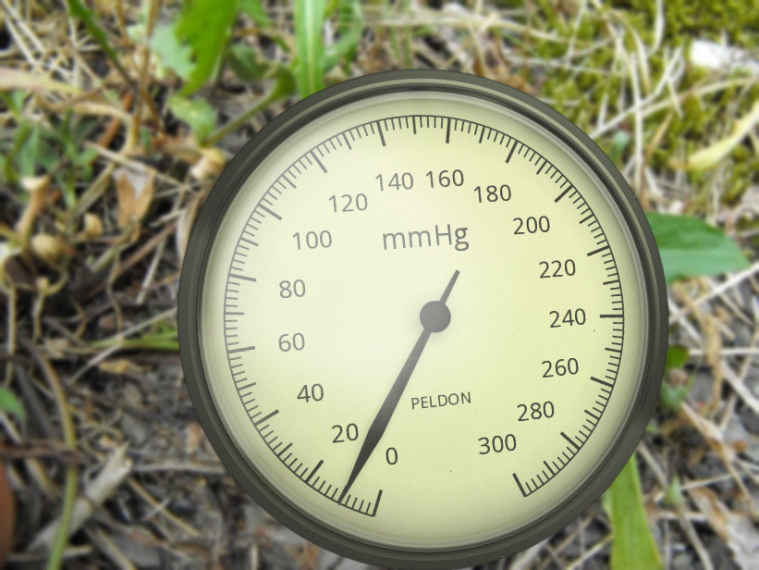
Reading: 10 (mmHg)
